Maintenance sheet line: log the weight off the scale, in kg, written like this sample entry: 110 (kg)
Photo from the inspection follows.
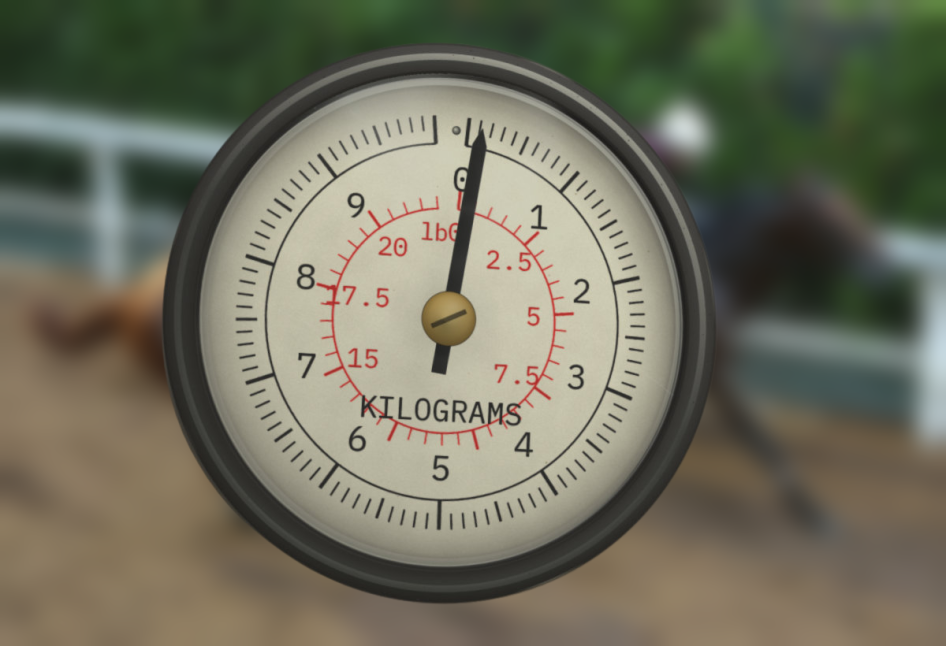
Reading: 0.1 (kg)
